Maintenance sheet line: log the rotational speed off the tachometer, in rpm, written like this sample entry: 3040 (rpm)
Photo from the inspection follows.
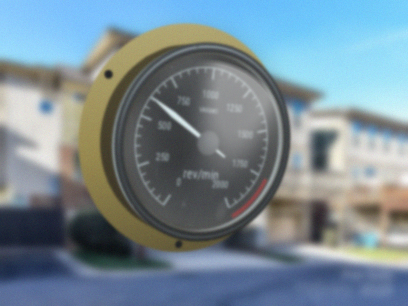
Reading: 600 (rpm)
